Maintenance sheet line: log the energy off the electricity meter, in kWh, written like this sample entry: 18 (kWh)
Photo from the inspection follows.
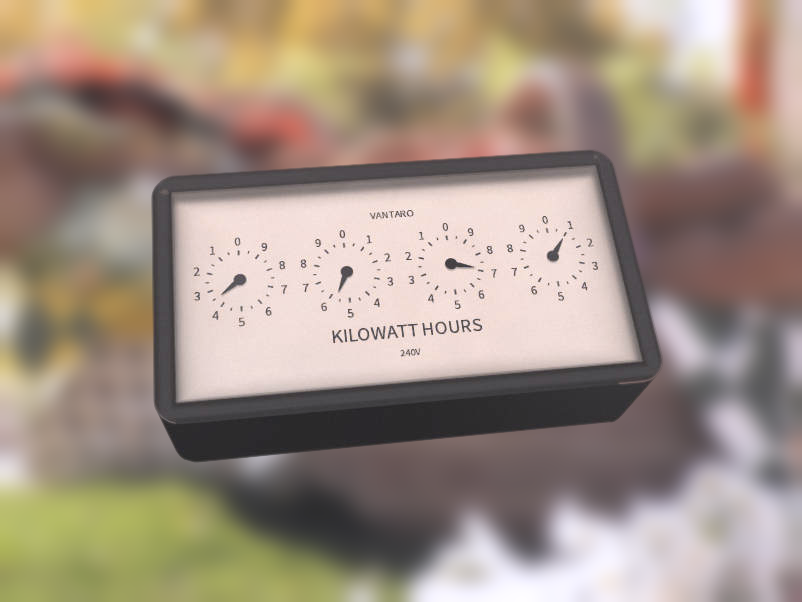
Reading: 3571 (kWh)
